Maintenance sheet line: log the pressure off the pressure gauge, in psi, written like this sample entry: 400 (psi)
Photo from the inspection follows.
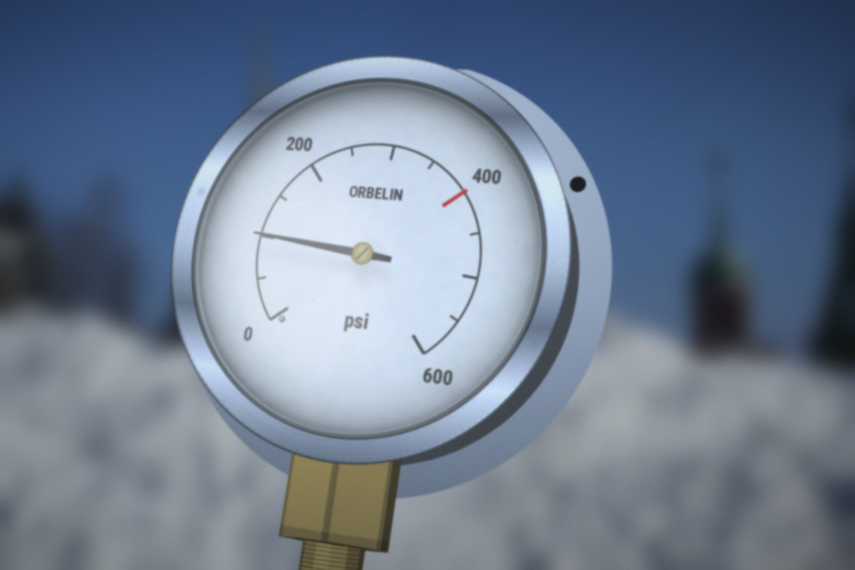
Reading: 100 (psi)
